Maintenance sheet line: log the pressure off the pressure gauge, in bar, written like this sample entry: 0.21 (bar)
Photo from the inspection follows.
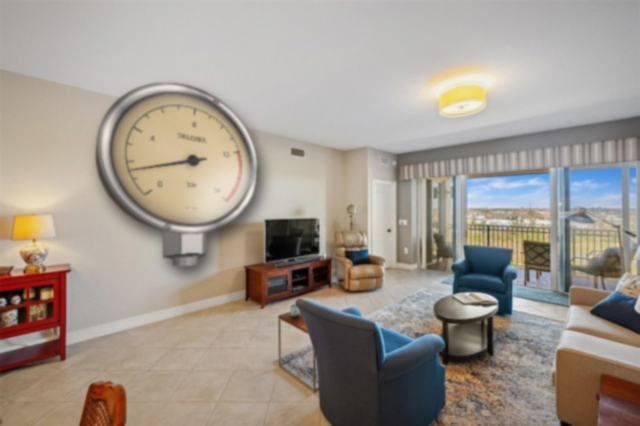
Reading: 1.5 (bar)
